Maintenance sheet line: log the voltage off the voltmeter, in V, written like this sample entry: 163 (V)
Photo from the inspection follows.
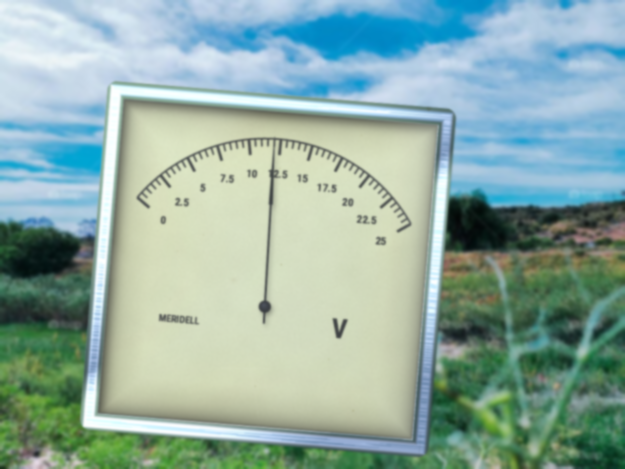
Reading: 12 (V)
